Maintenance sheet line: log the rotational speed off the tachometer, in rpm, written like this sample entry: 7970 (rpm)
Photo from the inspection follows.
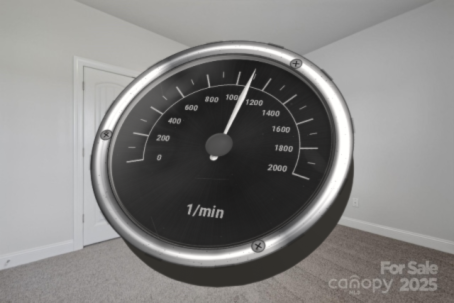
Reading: 1100 (rpm)
